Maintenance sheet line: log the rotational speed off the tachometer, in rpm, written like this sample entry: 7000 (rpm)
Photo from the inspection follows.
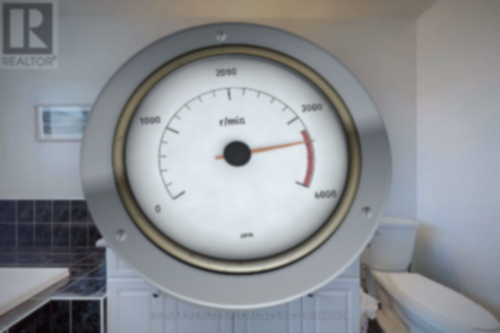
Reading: 3400 (rpm)
